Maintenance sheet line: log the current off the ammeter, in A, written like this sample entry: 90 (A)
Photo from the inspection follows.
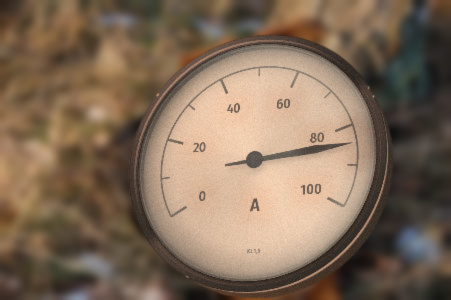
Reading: 85 (A)
